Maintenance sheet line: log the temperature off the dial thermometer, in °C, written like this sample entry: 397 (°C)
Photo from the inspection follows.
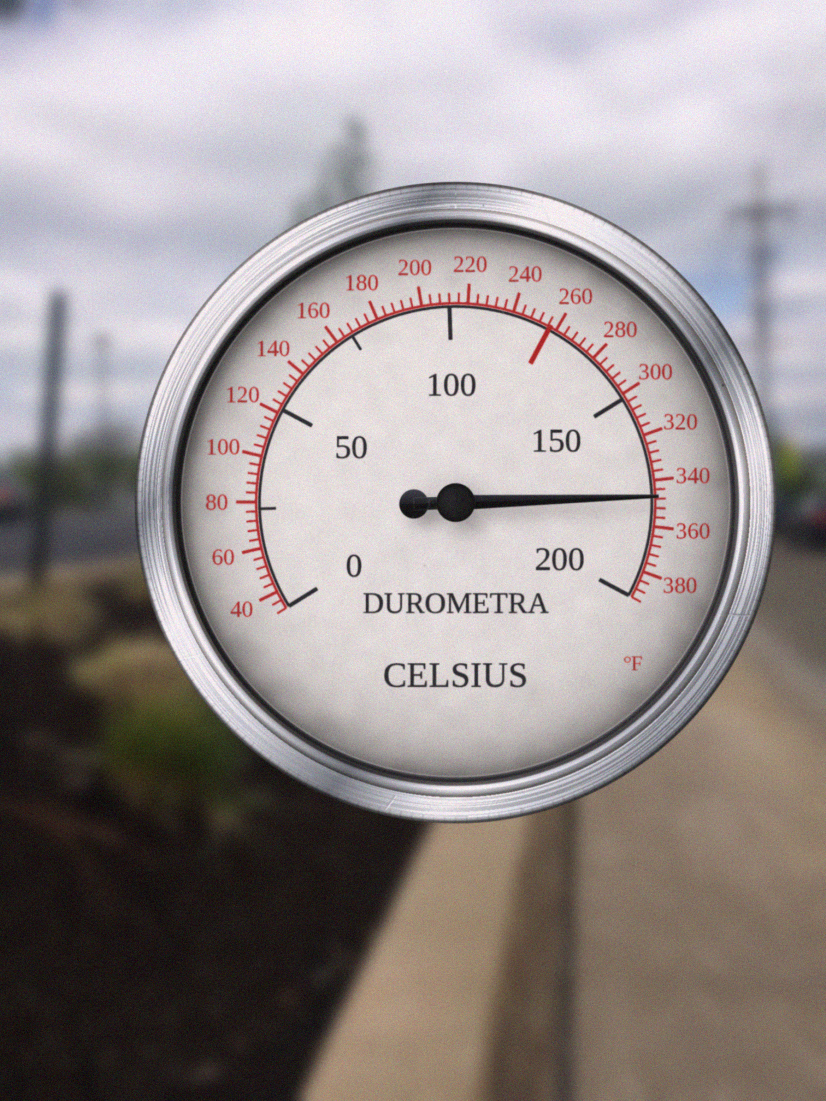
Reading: 175 (°C)
